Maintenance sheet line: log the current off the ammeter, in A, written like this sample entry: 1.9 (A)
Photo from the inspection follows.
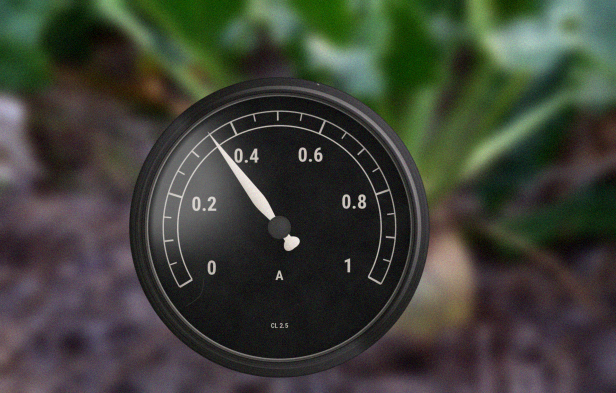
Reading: 0.35 (A)
